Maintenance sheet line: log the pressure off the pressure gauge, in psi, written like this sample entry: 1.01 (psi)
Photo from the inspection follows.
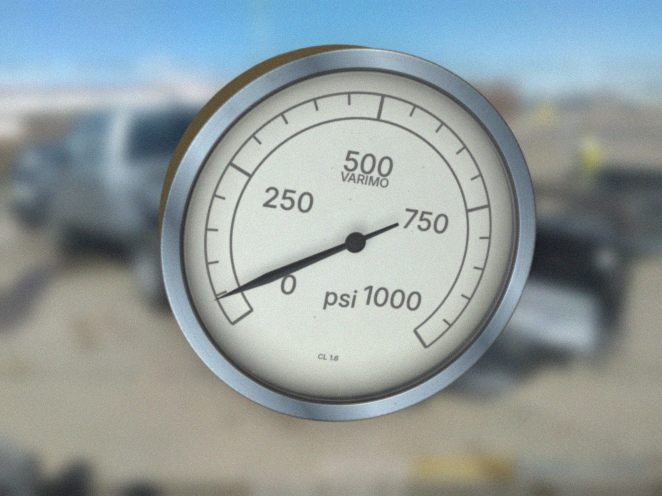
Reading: 50 (psi)
